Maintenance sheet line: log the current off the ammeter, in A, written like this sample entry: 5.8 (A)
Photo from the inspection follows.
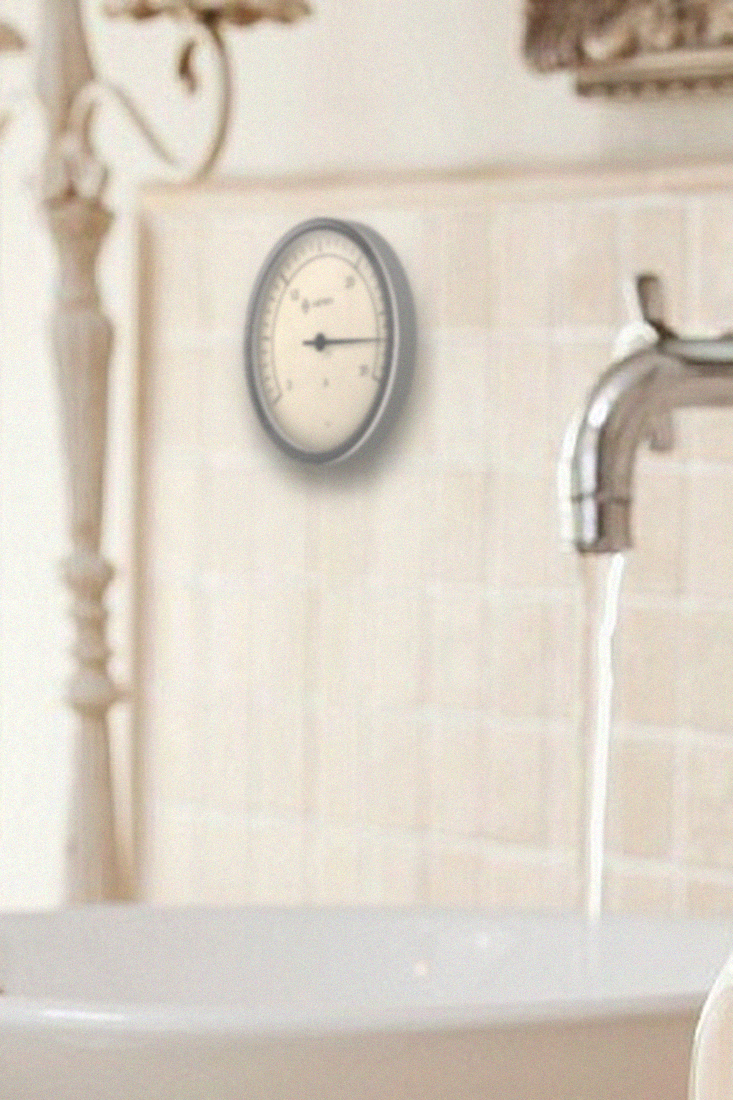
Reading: 27 (A)
